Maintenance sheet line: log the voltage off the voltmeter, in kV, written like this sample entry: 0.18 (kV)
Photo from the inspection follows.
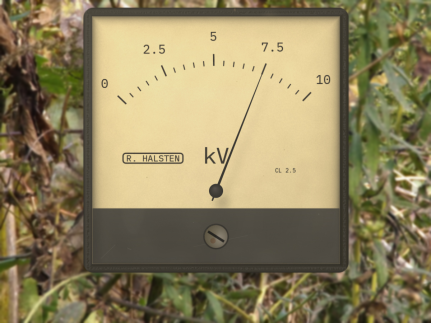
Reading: 7.5 (kV)
